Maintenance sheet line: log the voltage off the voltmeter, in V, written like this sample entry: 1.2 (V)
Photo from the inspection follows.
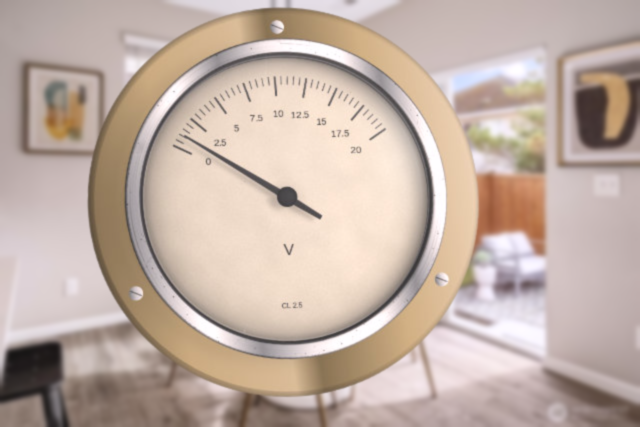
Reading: 1 (V)
